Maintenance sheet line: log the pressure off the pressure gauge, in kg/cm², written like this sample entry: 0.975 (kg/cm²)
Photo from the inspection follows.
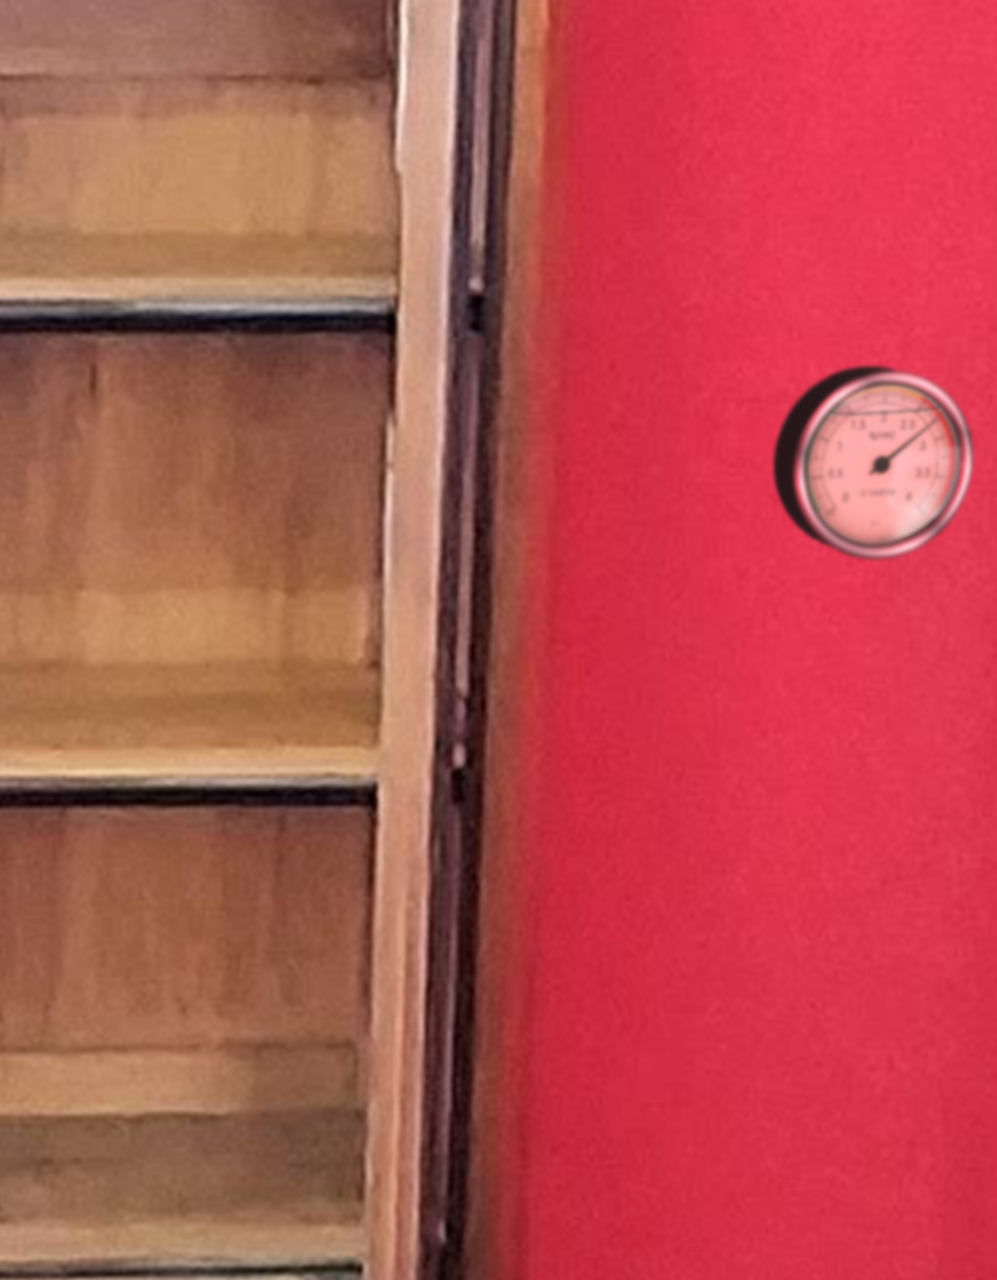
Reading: 2.75 (kg/cm²)
